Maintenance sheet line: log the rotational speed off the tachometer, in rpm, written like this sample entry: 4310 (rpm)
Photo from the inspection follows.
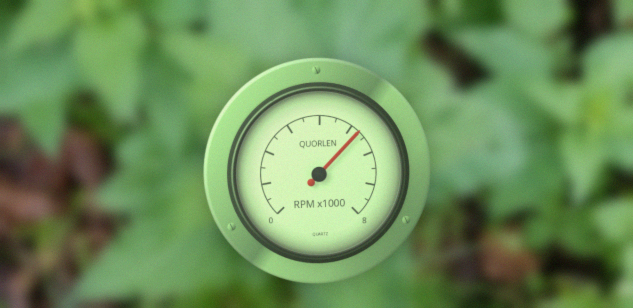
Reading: 5250 (rpm)
